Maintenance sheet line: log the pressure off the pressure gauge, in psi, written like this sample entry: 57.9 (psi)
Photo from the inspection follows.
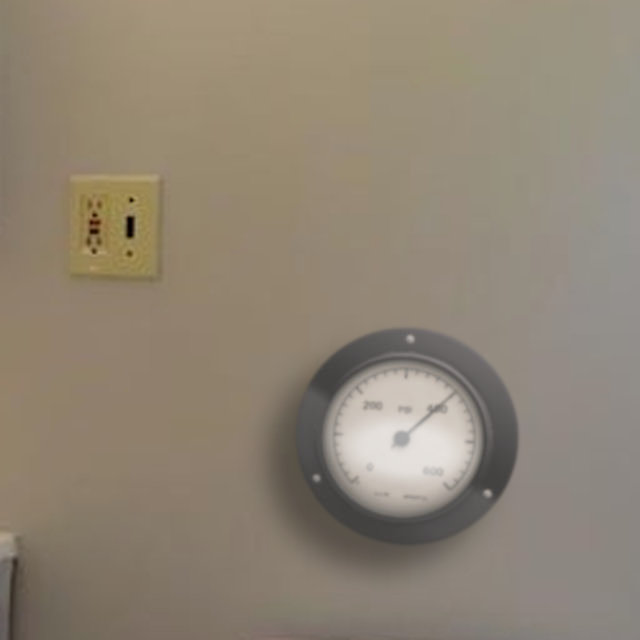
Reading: 400 (psi)
